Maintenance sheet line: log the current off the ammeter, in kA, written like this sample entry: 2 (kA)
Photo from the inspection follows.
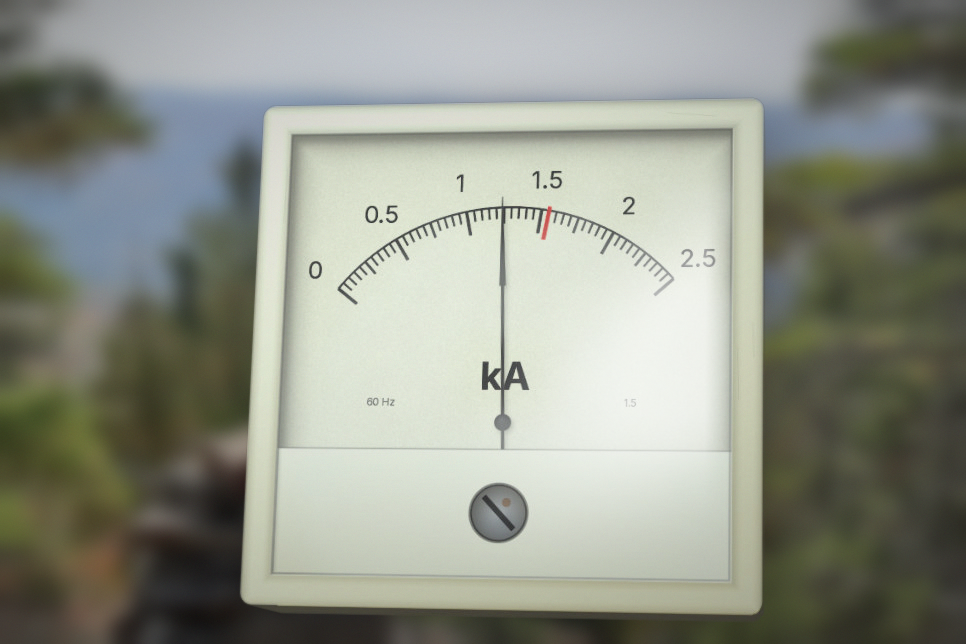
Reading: 1.25 (kA)
